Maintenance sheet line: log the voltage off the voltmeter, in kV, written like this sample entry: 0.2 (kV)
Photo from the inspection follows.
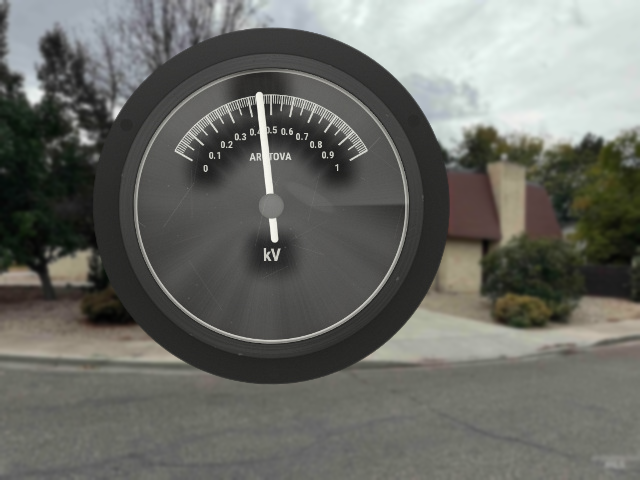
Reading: 0.45 (kV)
